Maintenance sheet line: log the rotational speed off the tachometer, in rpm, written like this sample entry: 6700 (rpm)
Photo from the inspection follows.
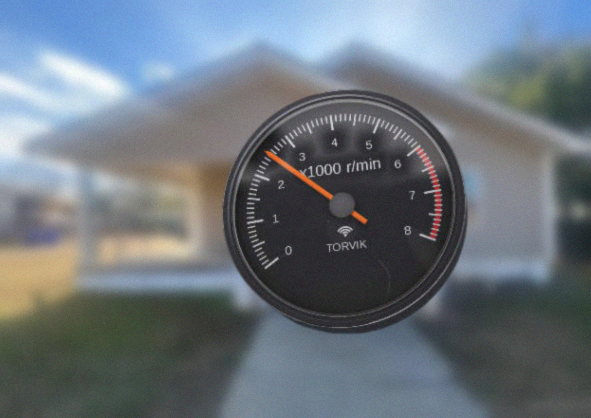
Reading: 2500 (rpm)
